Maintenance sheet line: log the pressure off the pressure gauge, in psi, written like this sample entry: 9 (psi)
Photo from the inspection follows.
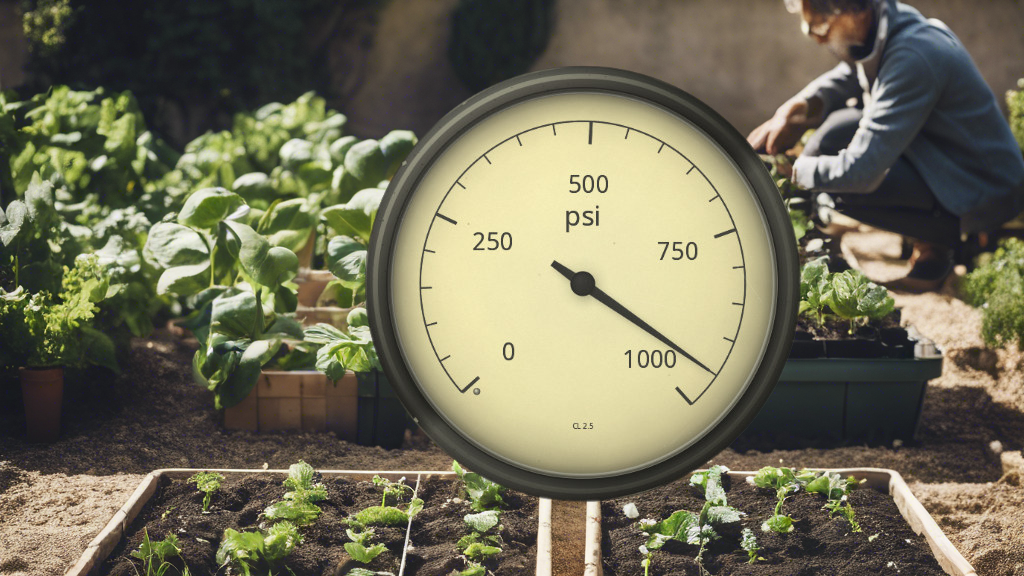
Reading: 950 (psi)
